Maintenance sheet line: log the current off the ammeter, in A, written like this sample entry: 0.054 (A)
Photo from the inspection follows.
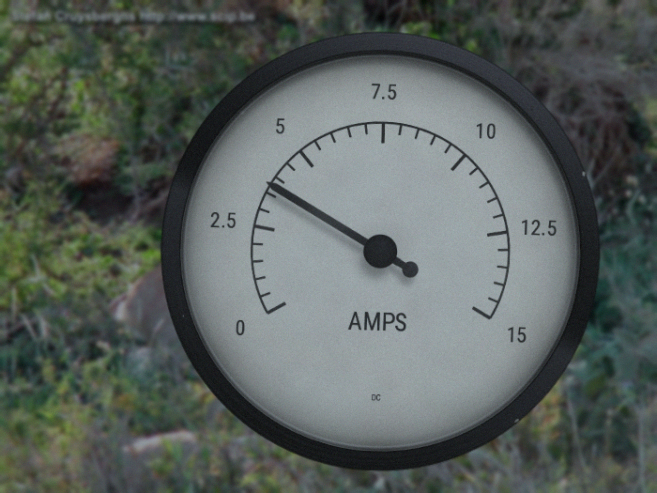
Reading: 3.75 (A)
